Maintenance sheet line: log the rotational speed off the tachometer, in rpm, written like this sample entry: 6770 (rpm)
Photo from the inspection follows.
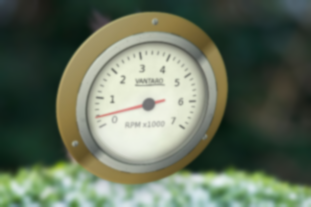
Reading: 400 (rpm)
